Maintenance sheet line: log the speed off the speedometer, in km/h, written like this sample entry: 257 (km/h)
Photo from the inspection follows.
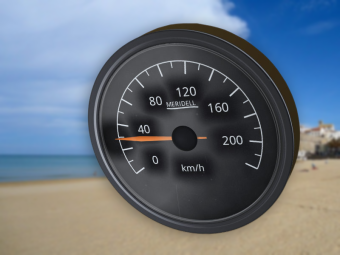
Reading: 30 (km/h)
